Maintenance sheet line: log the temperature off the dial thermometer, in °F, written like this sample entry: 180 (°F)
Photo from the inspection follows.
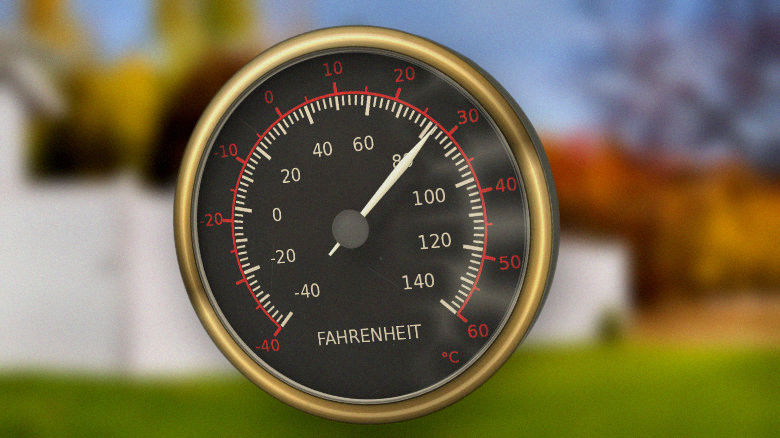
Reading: 82 (°F)
